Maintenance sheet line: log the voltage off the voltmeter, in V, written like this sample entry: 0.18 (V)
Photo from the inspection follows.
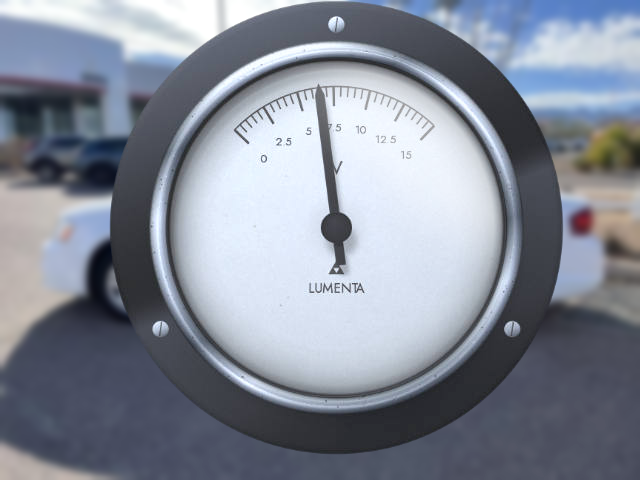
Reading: 6.5 (V)
